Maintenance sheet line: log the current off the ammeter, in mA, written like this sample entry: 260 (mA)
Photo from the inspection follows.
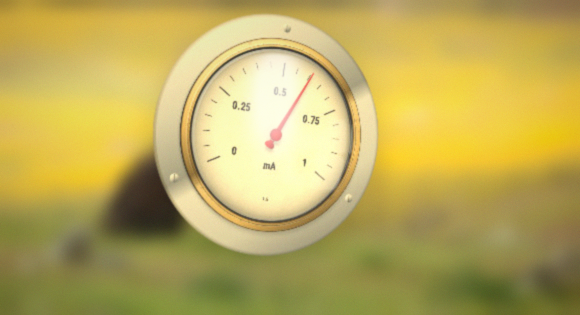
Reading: 0.6 (mA)
